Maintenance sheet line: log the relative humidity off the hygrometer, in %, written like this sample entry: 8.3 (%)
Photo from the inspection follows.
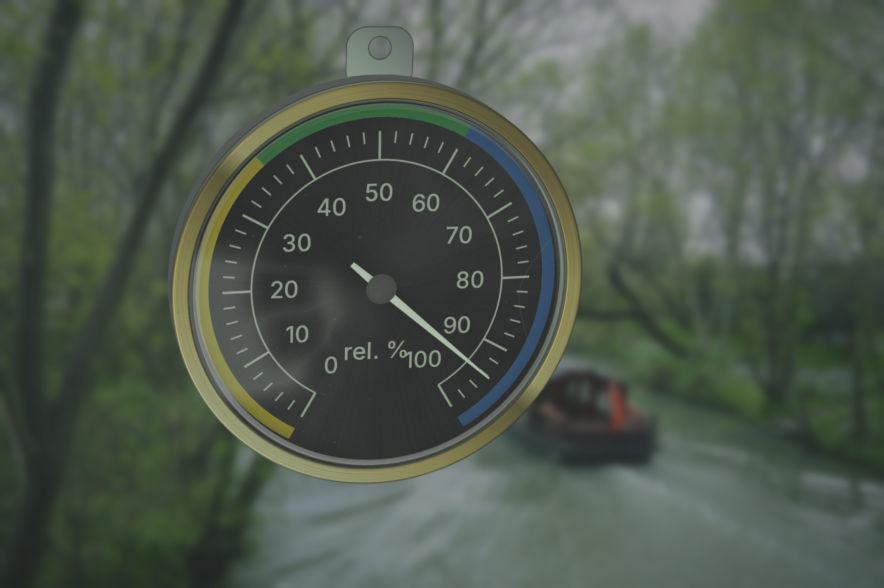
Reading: 94 (%)
